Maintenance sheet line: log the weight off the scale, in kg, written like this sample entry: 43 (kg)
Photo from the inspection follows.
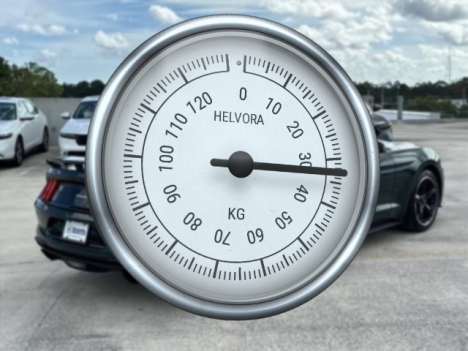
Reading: 33 (kg)
